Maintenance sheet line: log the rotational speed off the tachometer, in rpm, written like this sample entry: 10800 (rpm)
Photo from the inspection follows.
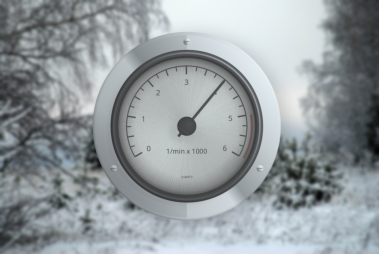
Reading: 4000 (rpm)
